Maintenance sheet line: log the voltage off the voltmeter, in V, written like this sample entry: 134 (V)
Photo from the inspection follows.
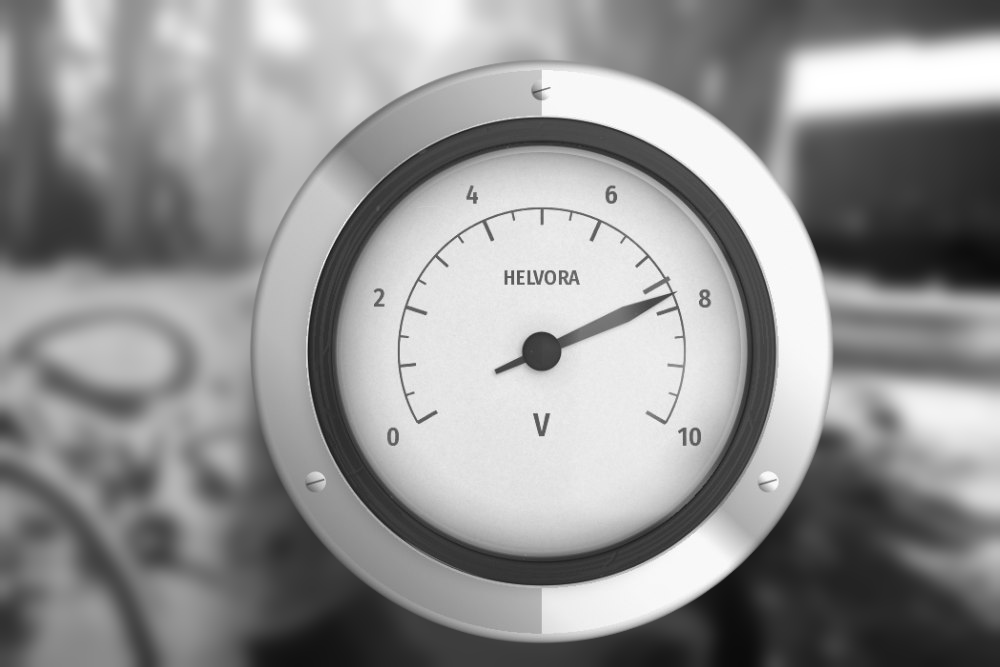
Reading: 7.75 (V)
